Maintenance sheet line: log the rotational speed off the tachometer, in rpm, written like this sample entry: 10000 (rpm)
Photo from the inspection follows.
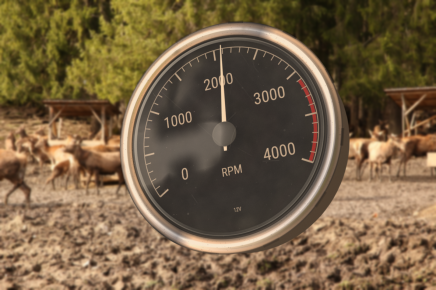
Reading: 2100 (rpm)
